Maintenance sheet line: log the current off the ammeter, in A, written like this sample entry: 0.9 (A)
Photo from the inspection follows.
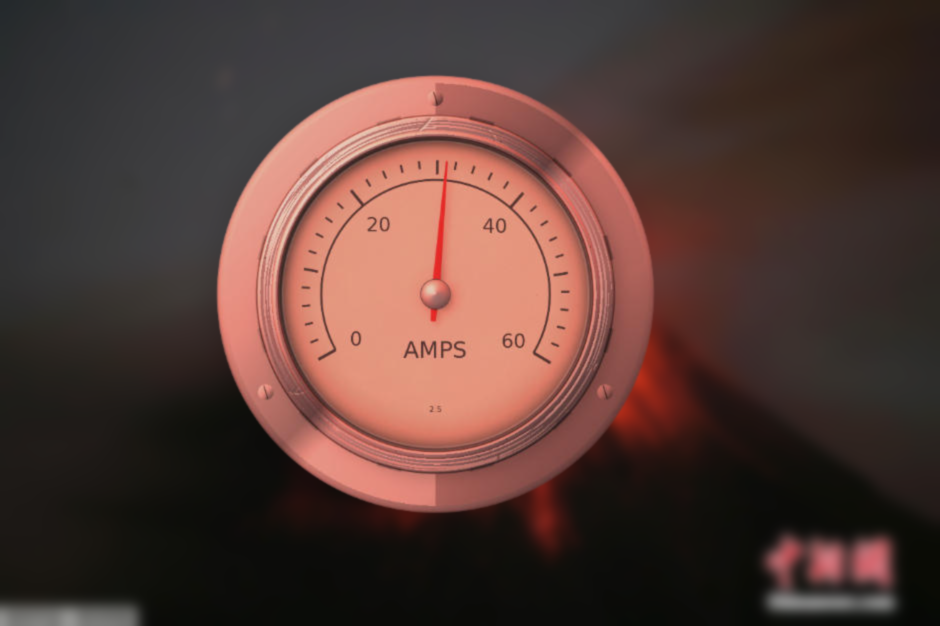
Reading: 31 (A)
